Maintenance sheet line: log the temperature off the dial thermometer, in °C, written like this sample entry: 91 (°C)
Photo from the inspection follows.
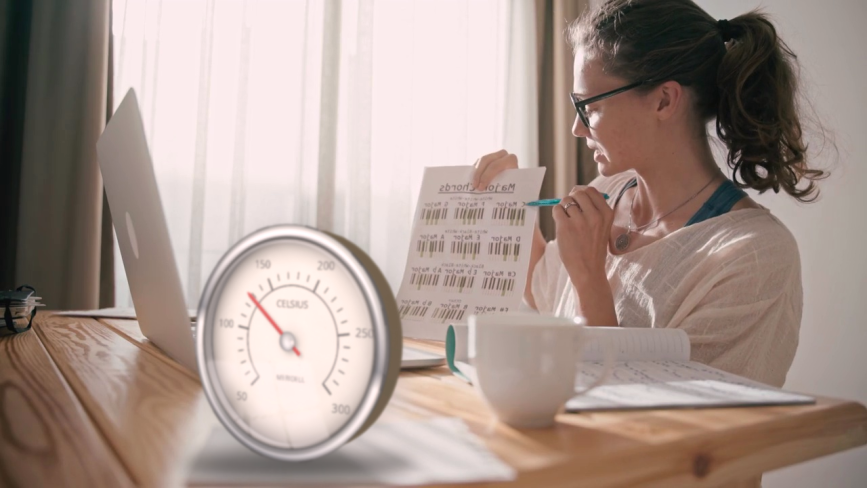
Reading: 130 (°C)
